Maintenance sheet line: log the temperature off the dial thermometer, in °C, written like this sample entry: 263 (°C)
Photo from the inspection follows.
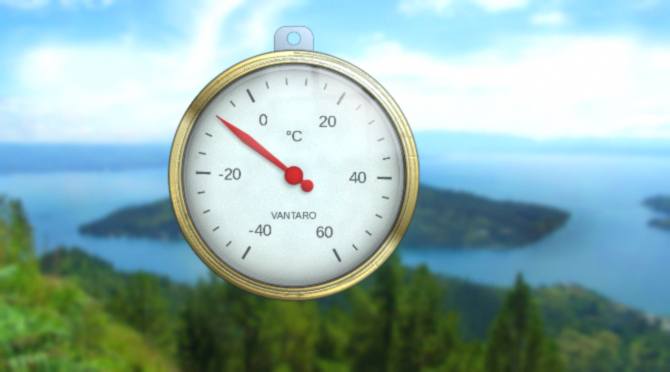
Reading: -8 (°C)
